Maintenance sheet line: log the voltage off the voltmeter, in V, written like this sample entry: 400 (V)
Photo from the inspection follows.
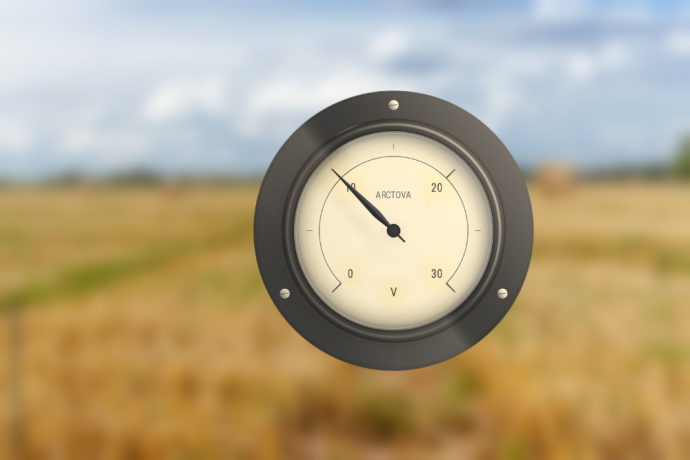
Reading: 10 (V)
